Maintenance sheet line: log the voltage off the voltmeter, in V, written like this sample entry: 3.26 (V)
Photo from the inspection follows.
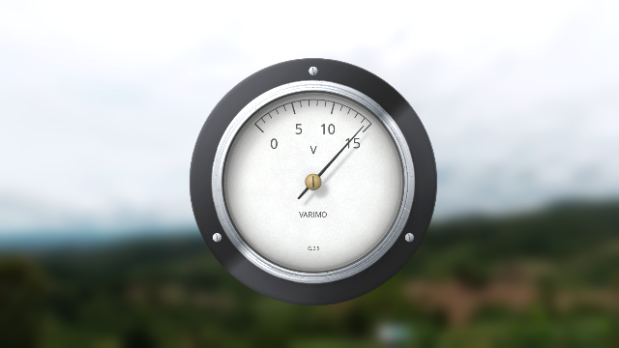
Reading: 14.5 (V)
